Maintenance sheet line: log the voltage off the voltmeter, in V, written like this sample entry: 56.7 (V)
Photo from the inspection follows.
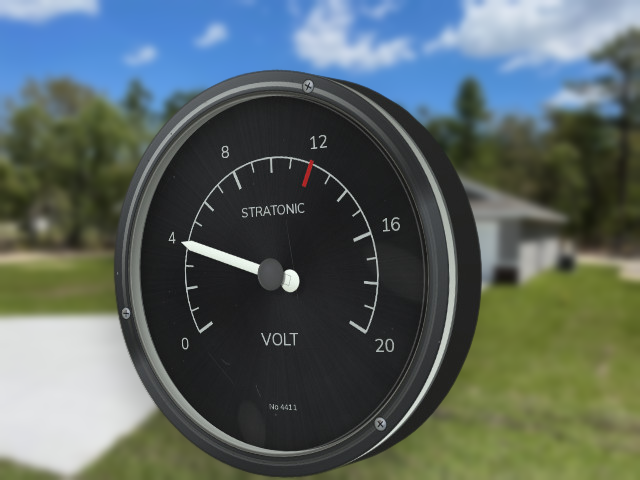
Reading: 4 (V)
